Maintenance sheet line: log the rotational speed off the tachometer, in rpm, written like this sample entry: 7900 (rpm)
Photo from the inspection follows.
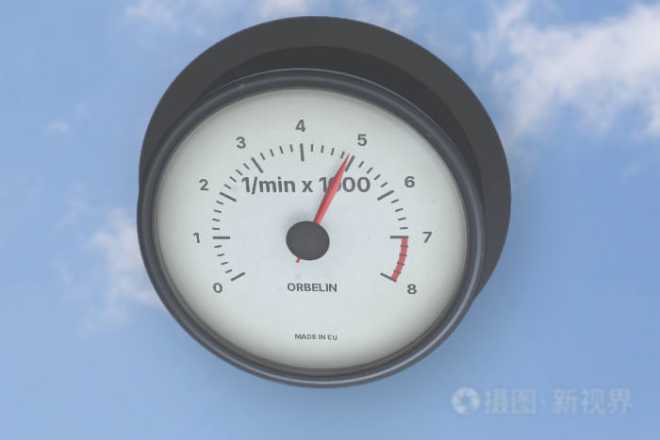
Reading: 4900 (rpm)
